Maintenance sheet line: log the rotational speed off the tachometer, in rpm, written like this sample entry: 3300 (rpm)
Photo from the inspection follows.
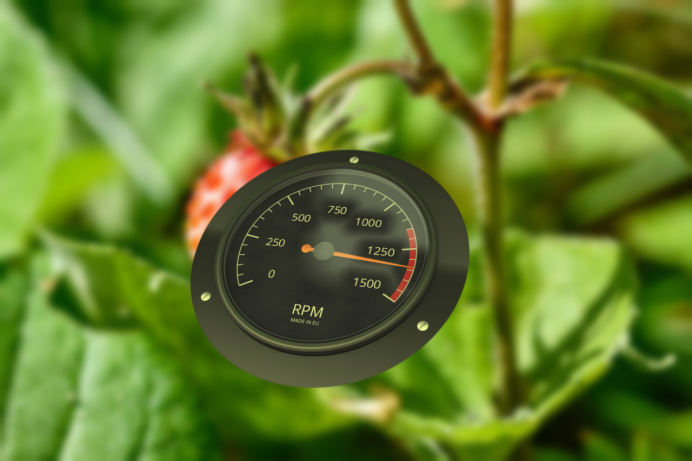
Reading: 1350 (rpm)
